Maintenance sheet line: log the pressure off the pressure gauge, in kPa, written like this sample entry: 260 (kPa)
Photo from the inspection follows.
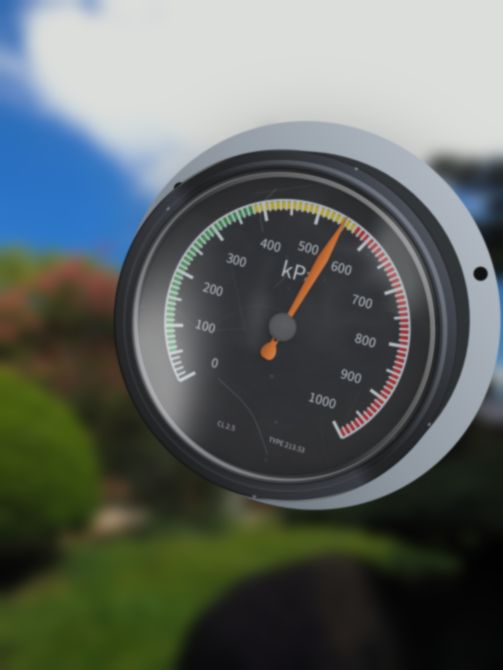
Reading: 550 (kPa)
